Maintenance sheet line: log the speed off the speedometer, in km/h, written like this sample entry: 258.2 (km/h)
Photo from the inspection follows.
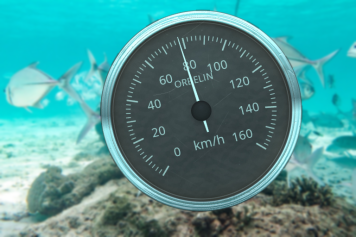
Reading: 78 (km/h)
